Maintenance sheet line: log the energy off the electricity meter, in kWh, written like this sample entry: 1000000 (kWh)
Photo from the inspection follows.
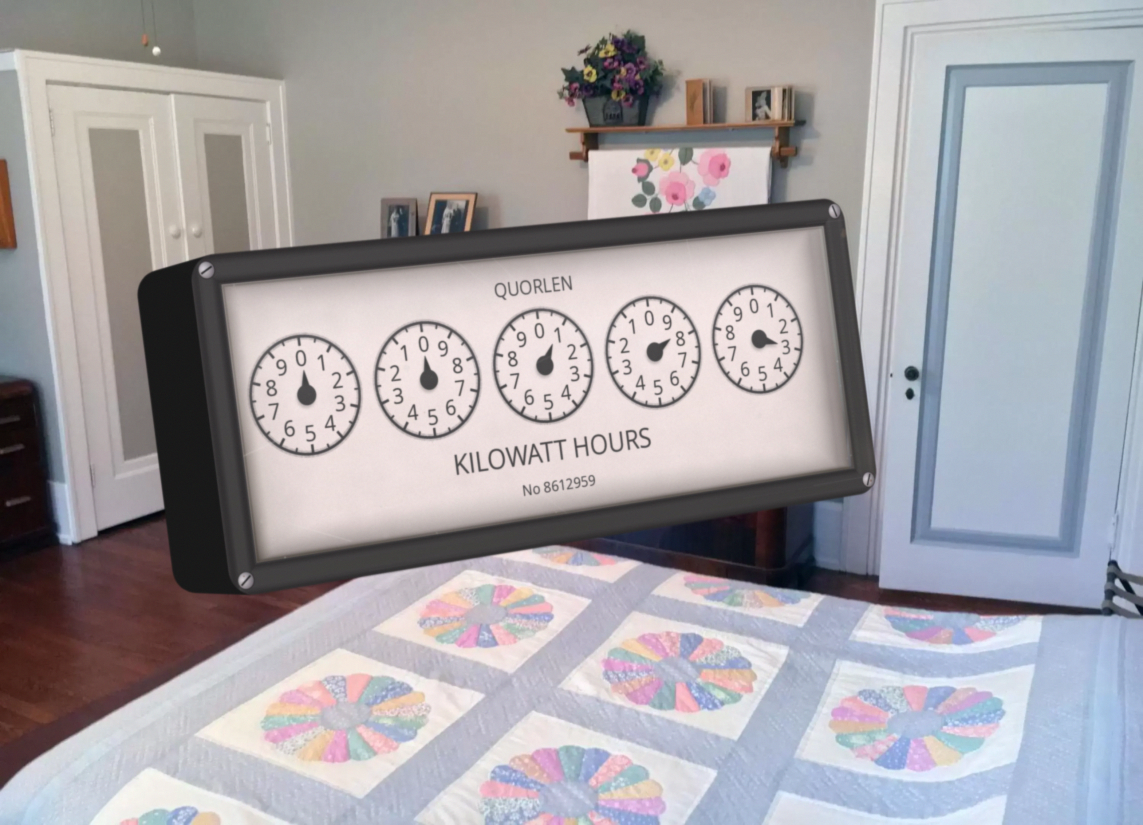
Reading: 83 (kWh)
